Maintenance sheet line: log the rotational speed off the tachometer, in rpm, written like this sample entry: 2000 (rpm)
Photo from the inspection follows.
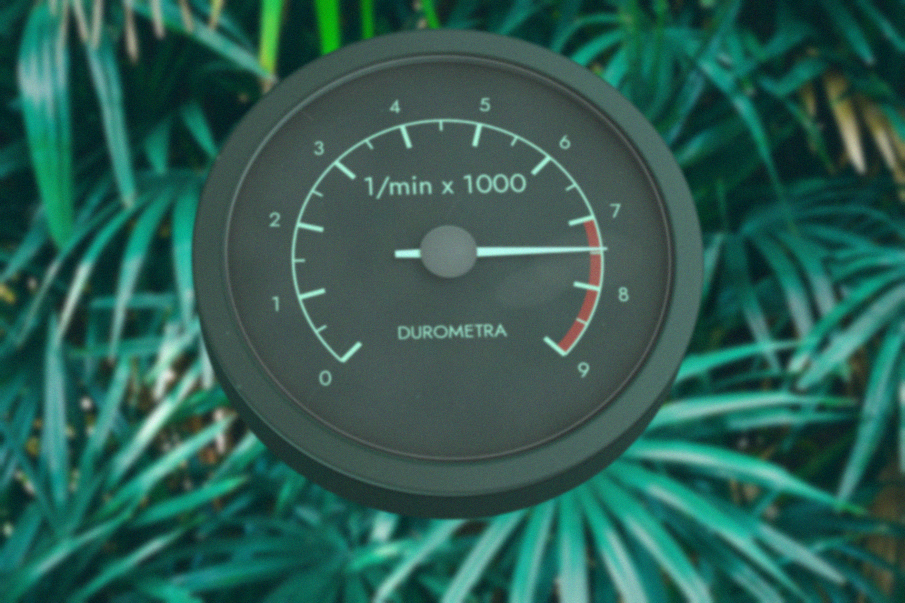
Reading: 7500 (rpm)
